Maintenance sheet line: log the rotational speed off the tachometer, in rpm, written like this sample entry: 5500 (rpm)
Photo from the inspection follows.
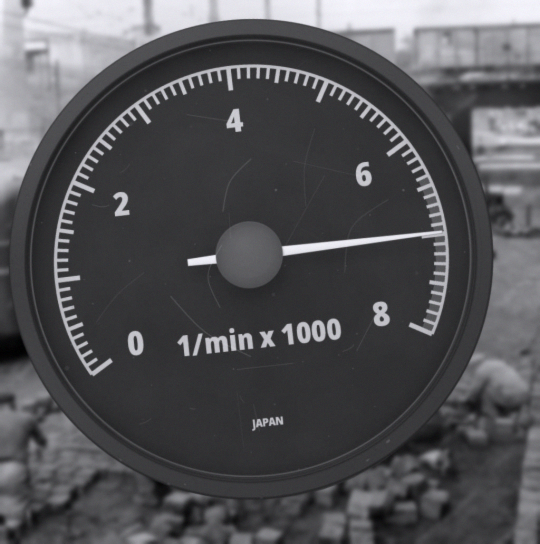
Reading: 7000 (rpm)
